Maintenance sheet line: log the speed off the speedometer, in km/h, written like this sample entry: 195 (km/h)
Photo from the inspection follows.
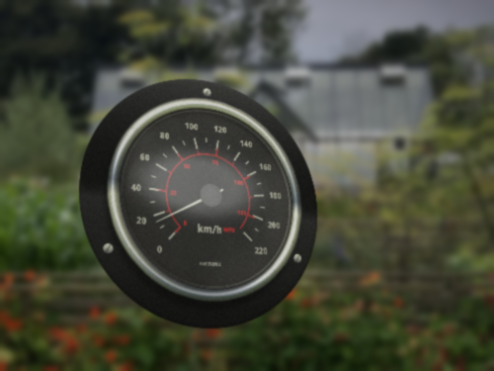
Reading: 15 (km/h)
